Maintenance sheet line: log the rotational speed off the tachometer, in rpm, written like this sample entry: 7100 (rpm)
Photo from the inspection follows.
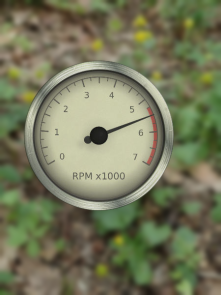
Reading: 5500 (rpm)
